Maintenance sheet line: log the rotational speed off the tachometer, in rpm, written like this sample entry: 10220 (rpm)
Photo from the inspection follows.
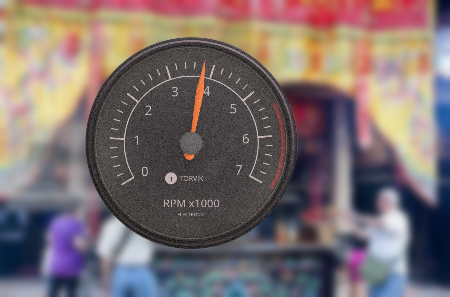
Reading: 3800 (rpm)
